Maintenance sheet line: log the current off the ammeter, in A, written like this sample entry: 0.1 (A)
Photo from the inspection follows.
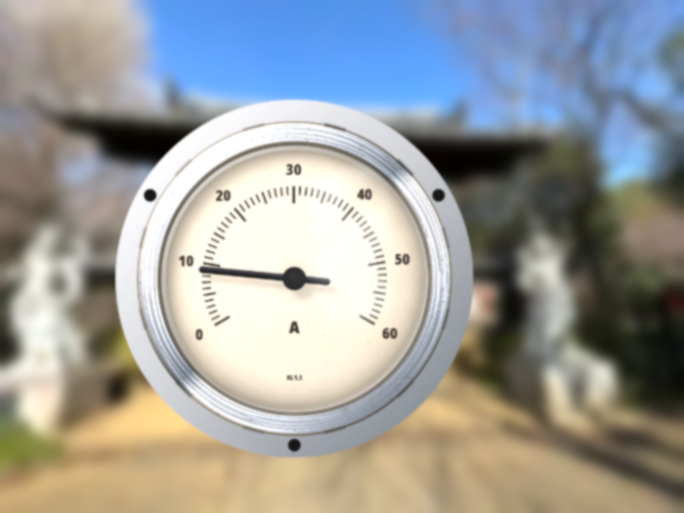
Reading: 9 (A)
